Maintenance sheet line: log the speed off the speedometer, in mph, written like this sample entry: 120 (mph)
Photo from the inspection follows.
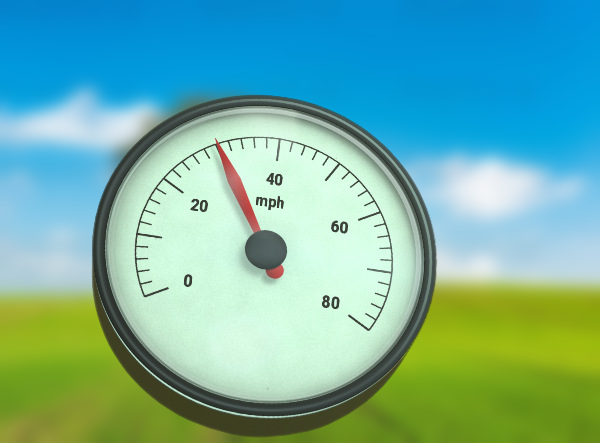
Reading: 30 (mph)
